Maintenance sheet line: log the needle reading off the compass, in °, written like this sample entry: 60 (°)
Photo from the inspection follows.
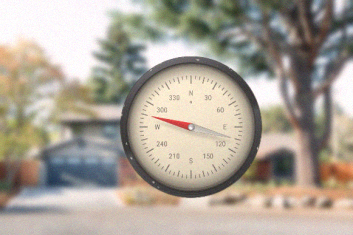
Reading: 285 (°)
